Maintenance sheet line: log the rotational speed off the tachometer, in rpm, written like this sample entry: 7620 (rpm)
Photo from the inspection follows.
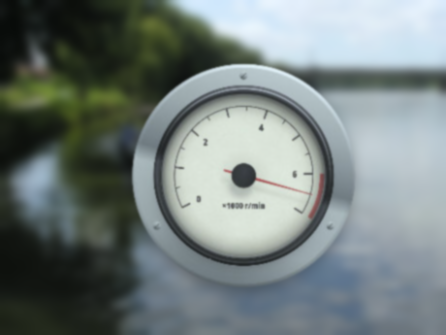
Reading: 6500 (rpm)
